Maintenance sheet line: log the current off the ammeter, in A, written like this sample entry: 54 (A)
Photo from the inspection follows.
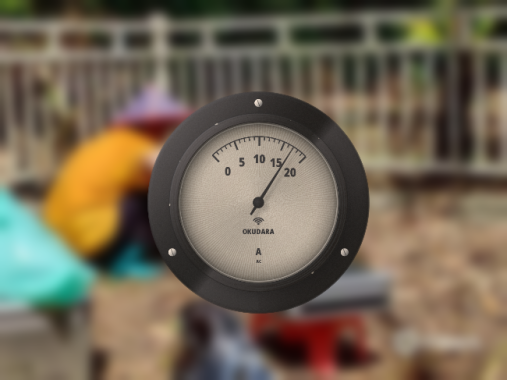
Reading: 17 (A)
